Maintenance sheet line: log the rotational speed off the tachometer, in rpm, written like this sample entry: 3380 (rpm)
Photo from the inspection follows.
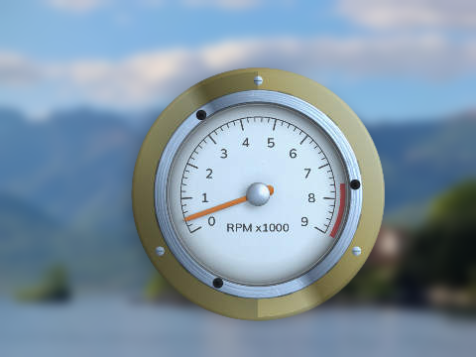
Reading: 400 (rpm)
